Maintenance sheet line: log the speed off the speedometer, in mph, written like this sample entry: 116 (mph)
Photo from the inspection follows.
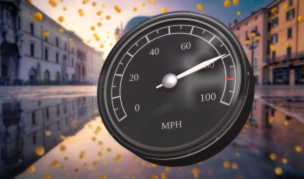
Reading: 80 (mph)
